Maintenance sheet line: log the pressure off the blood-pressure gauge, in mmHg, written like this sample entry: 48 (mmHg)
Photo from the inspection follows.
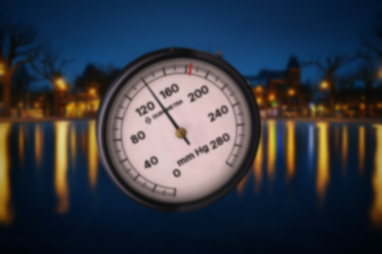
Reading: 140 (mmHg)
